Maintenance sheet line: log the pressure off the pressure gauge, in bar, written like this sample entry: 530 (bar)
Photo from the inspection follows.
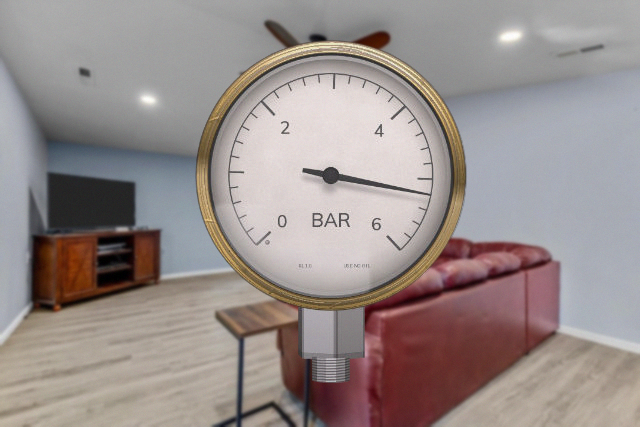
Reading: 5.2 (bar)
